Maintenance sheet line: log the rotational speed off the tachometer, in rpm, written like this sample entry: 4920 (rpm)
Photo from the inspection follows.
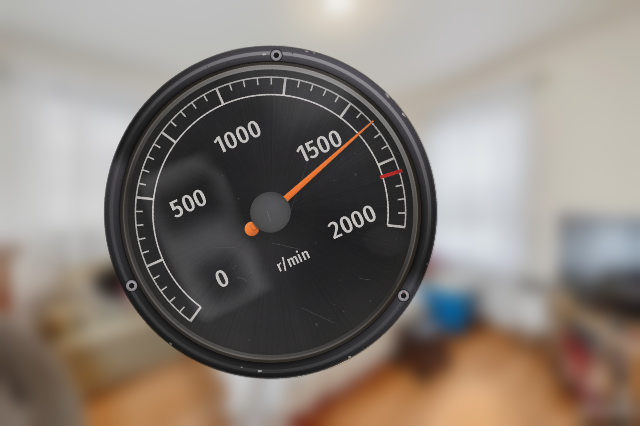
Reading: 1600 (rpm)
